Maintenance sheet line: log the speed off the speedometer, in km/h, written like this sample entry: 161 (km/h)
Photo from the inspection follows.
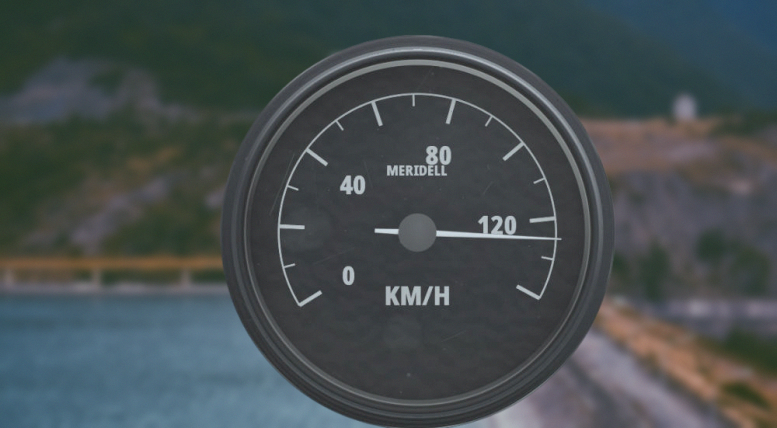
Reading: 125 (km/h)
